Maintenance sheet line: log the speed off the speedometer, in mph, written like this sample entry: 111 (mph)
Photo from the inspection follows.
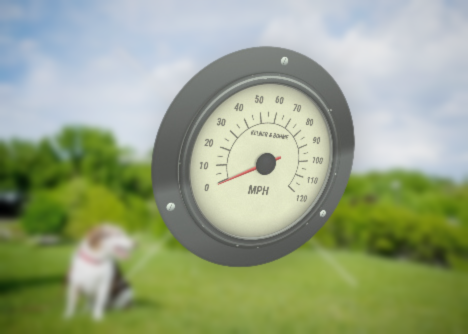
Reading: 0 (mph)
